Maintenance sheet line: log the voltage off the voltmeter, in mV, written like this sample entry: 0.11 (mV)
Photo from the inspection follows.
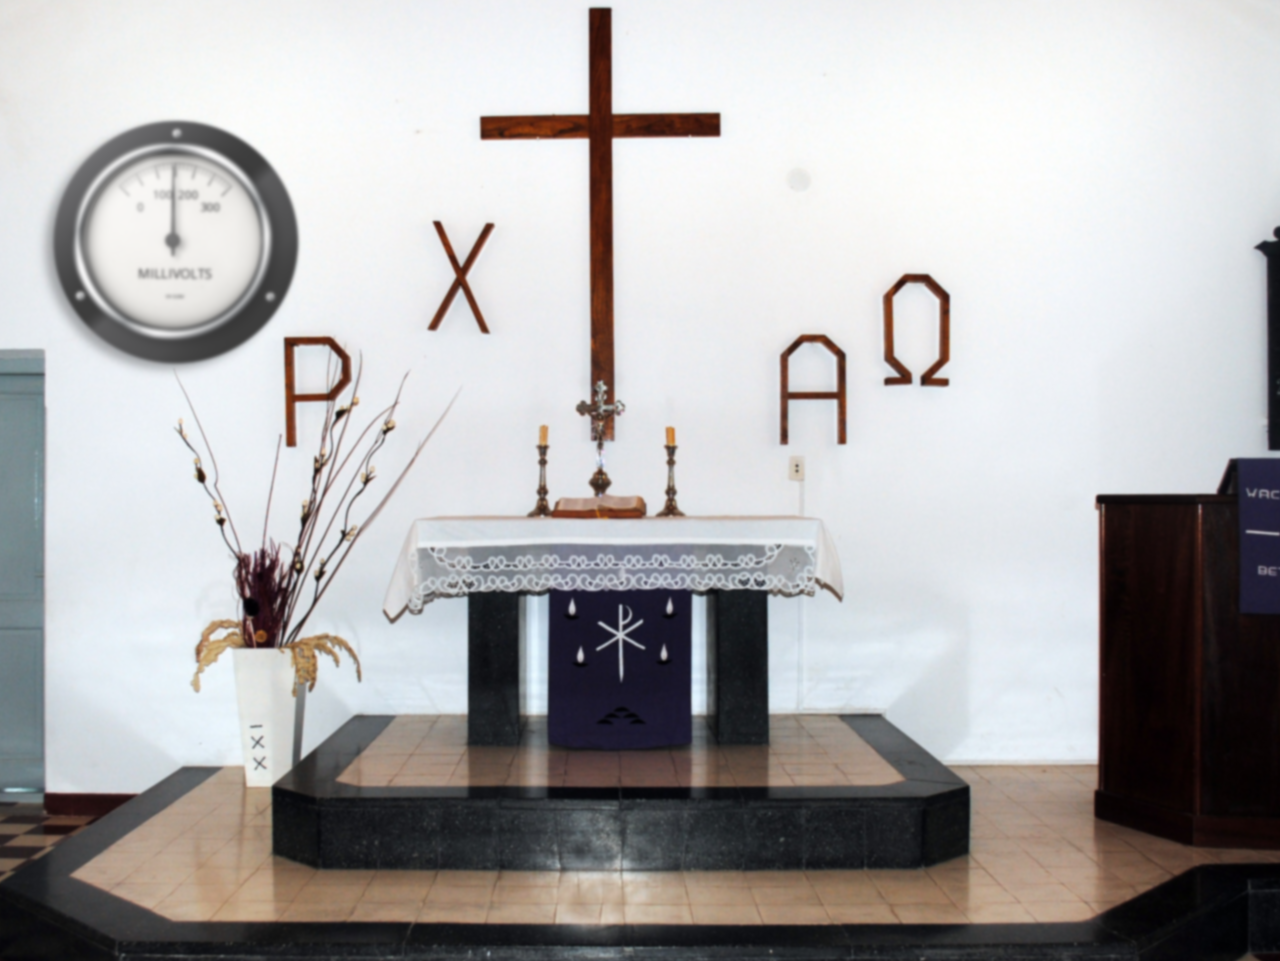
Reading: 150 (mV)
